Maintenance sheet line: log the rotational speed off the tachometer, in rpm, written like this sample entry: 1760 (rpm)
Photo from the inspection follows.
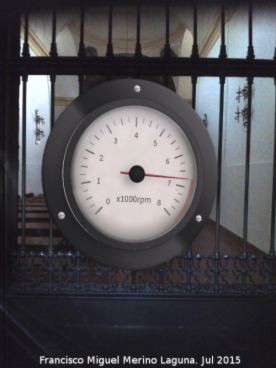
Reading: 6750 (rpm)
